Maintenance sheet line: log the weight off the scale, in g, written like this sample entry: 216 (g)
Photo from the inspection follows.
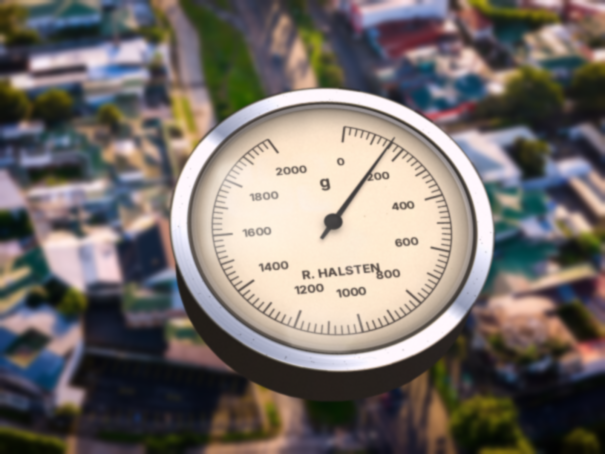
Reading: 160 (g)
